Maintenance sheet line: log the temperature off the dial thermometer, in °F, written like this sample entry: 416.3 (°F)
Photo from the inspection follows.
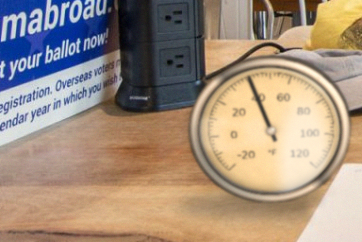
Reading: 40 (°F)
